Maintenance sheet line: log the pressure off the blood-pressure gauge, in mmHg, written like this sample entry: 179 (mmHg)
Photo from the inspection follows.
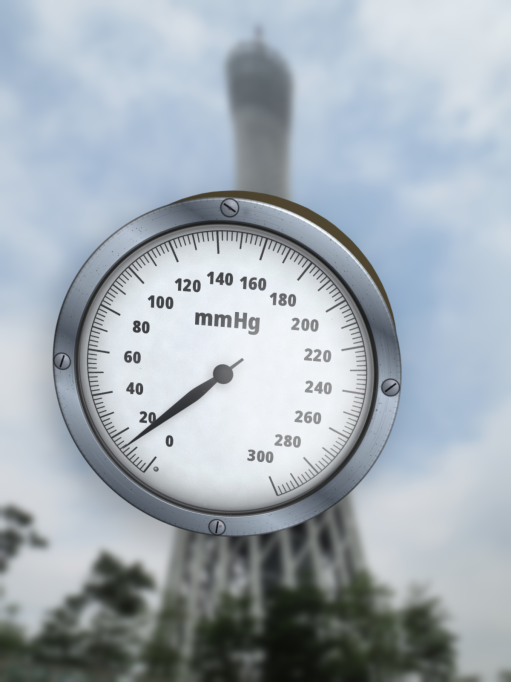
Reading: 14 (mmHg)
